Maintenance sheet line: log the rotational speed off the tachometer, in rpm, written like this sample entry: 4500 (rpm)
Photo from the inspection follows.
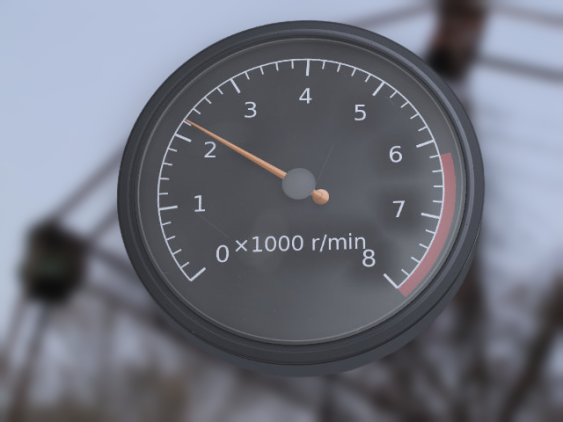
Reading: 2200 (rpm)
